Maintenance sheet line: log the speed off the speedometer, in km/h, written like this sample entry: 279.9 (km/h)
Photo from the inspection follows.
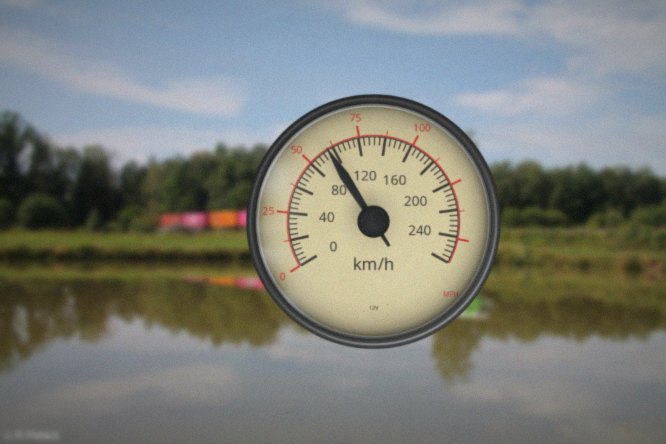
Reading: 96 (km/h)
